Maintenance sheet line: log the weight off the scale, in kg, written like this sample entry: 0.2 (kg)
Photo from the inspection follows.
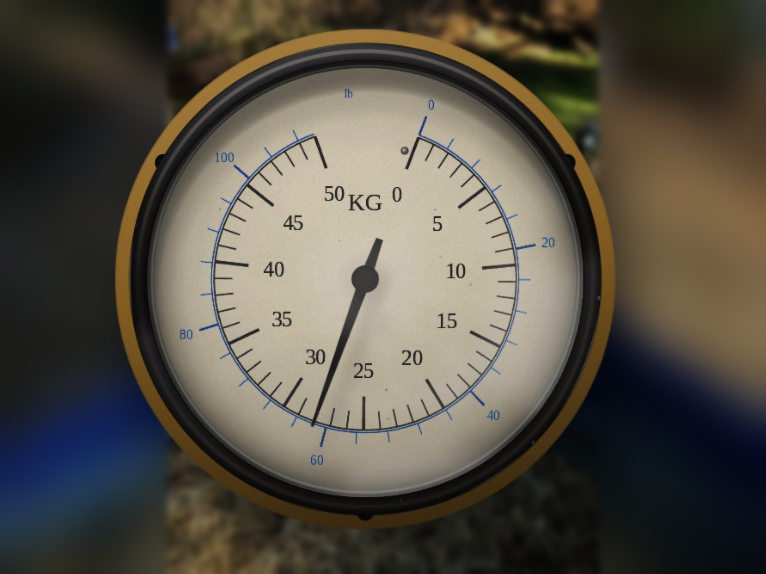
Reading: 28 (kg)
